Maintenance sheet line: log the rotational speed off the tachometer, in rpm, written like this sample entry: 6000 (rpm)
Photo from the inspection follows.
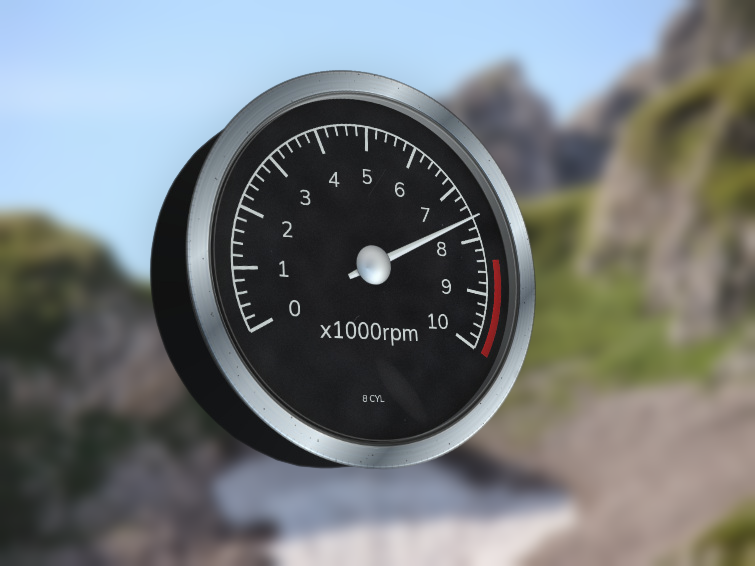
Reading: 7600 (rpm)
